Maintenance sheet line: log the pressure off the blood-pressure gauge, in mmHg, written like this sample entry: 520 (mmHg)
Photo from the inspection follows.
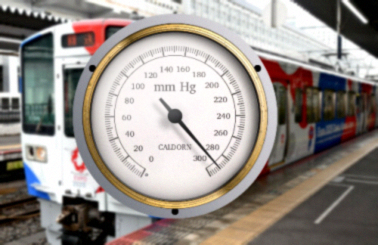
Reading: 290 (mmHg)
